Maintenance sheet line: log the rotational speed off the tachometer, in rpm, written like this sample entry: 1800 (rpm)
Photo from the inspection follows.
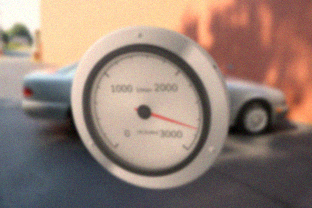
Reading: 2700 (rpm)
